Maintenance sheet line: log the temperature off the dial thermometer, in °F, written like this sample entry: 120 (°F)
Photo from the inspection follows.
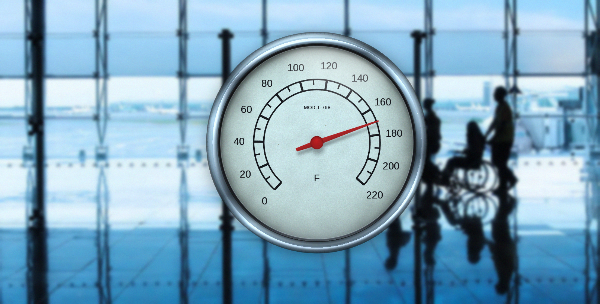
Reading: 170 (°F)
